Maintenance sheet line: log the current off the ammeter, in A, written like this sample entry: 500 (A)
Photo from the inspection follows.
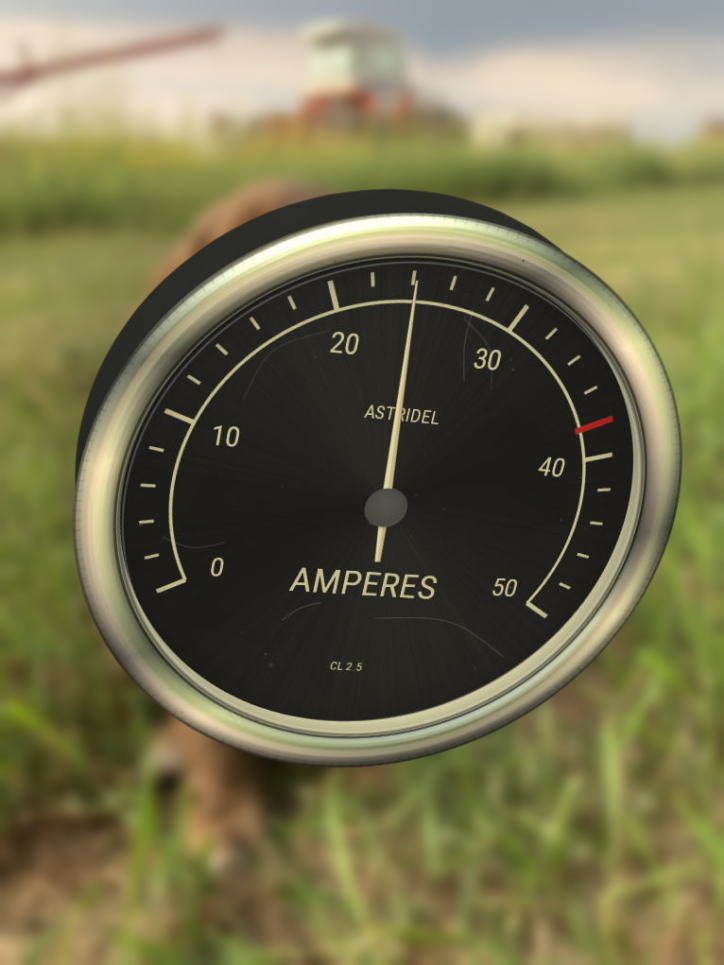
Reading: 24 (A)
